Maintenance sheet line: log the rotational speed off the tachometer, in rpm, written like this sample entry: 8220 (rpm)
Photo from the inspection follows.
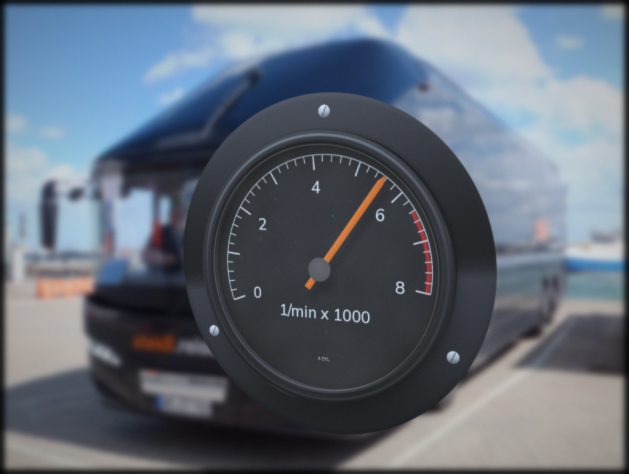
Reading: 5600 (rpm)
